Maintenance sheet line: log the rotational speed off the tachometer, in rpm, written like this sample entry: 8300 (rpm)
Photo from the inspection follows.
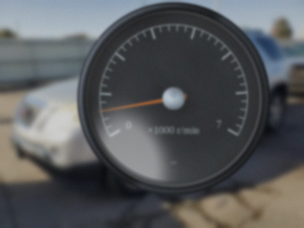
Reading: 600 (rpm)
